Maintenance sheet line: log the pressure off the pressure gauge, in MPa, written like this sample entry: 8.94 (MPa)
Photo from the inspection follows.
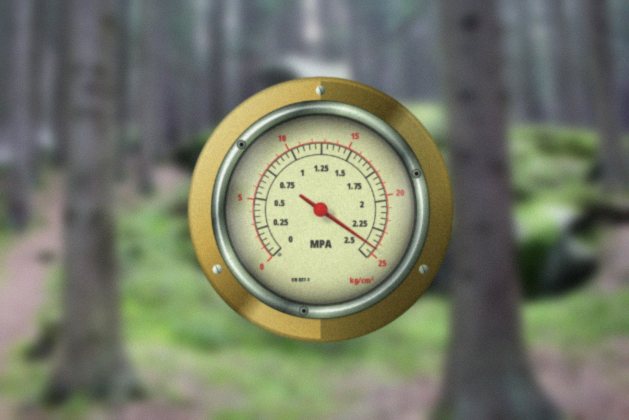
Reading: 2.4 (MPa)
